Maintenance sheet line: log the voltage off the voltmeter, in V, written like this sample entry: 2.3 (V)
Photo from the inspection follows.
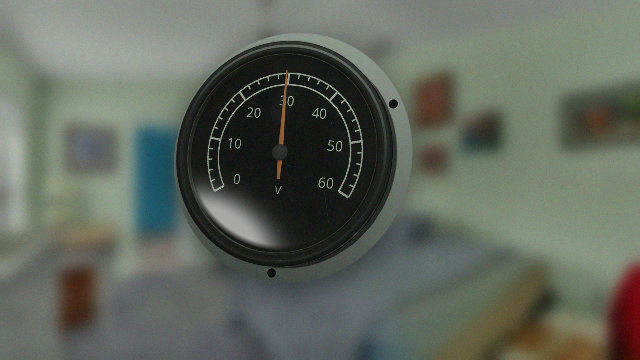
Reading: 30 (V)
